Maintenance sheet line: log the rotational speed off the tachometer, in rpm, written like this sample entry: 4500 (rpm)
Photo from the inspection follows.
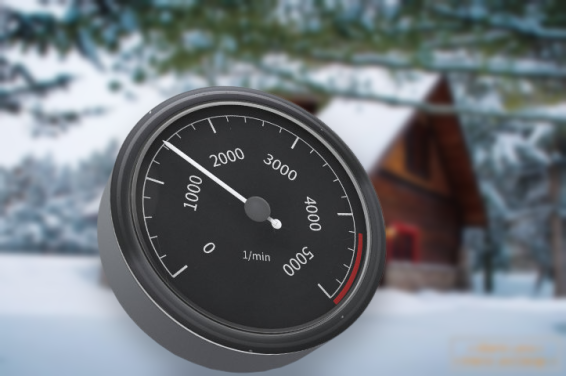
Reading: 1400 (rpm)
